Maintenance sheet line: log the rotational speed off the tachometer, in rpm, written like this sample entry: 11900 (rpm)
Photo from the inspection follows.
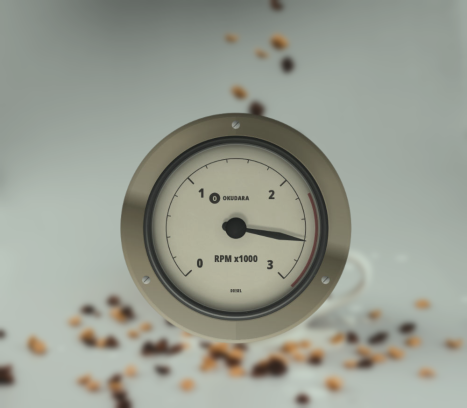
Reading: 2600 (rpm)
